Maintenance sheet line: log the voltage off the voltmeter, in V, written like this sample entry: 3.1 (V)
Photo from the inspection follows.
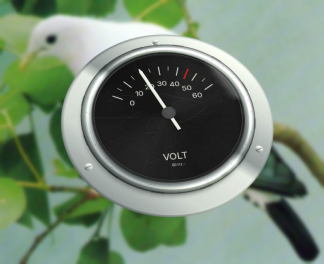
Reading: 20 (V)
